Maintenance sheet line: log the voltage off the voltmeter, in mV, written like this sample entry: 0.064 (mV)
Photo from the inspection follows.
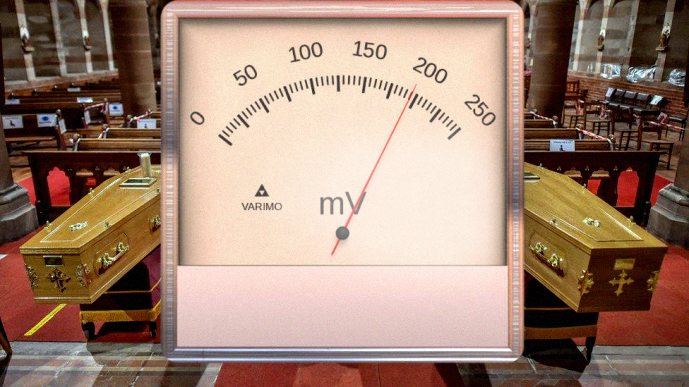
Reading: 195 (mV)
